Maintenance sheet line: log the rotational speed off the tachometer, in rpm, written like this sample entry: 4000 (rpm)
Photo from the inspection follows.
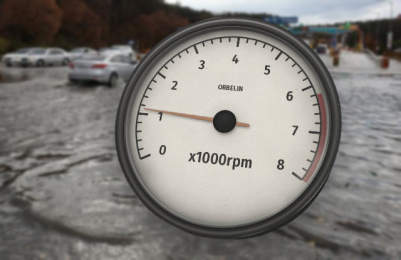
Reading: 1100 (rpm)
